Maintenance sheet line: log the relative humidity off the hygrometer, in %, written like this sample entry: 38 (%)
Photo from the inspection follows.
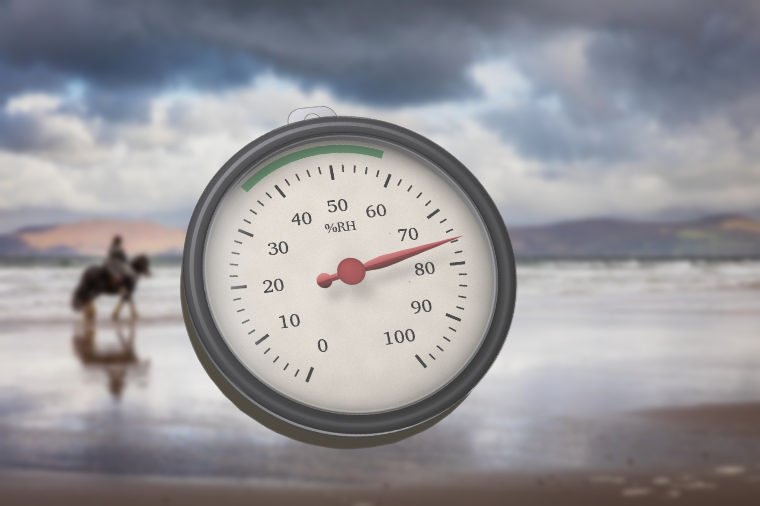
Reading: 76 (%)
